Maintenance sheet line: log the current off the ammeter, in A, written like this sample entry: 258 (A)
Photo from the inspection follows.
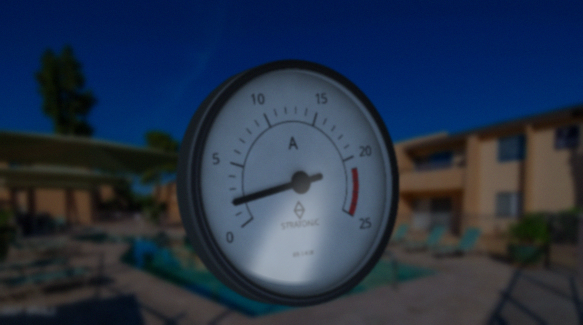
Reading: 2 (A)
